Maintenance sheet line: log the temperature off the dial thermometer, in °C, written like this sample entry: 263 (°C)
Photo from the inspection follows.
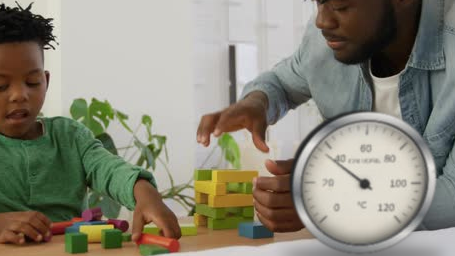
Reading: 36 (°C)
